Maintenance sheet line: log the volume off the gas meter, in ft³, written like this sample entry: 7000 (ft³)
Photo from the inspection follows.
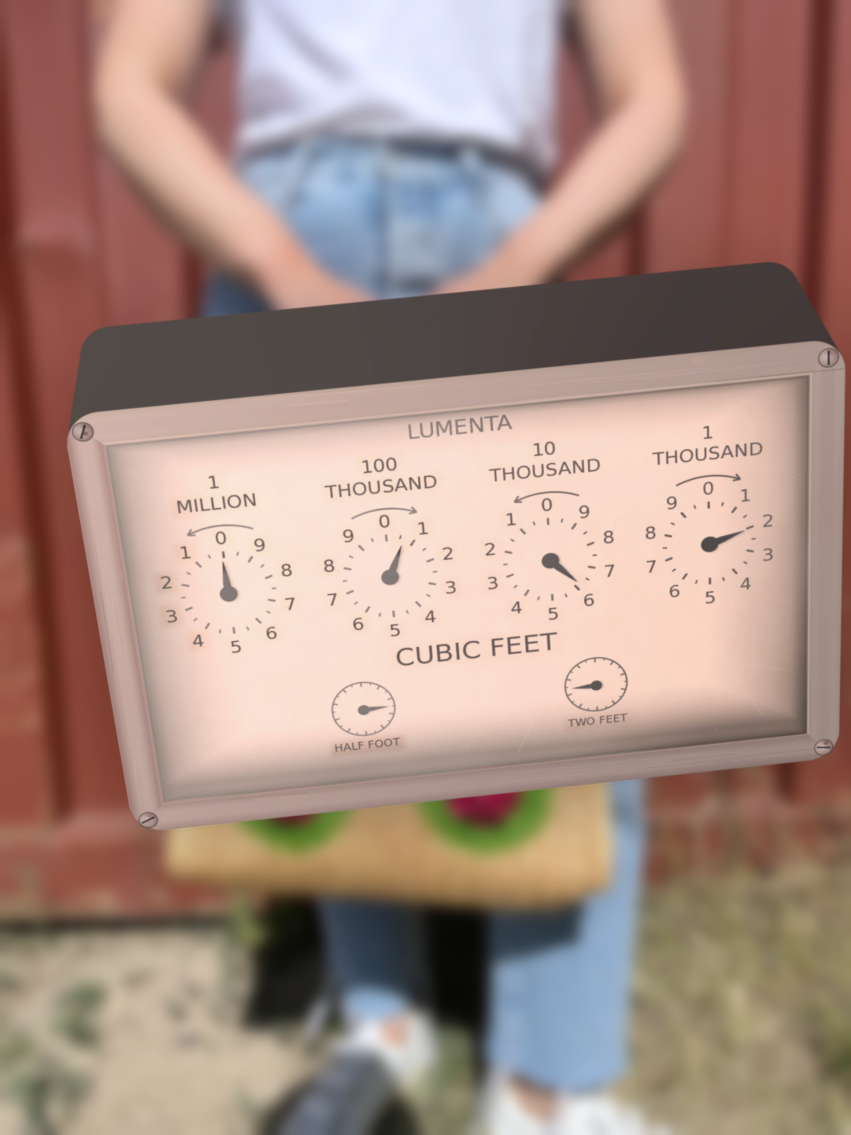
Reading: 6200 (ft³)
